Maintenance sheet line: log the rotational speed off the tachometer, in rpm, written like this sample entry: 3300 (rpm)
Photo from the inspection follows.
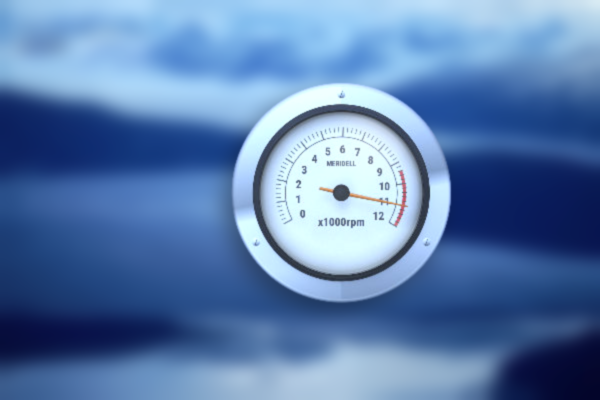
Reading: 11000 (rpm)
